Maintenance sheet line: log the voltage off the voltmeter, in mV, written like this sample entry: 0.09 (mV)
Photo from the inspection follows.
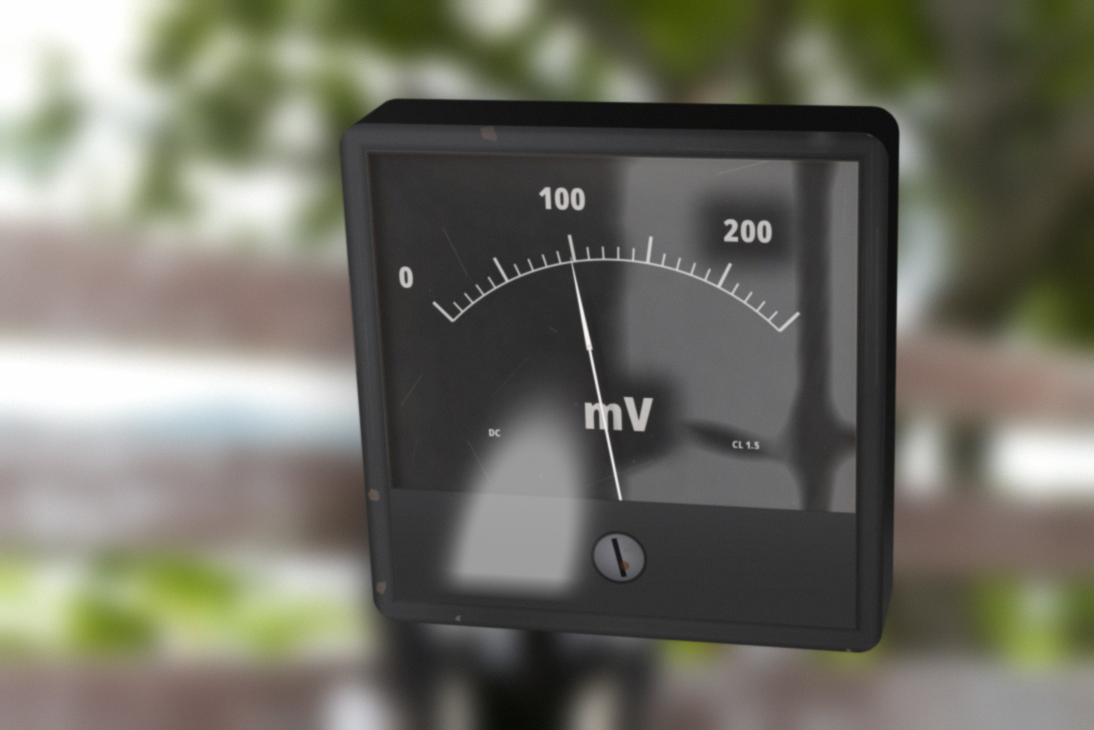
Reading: 100 (mV)
